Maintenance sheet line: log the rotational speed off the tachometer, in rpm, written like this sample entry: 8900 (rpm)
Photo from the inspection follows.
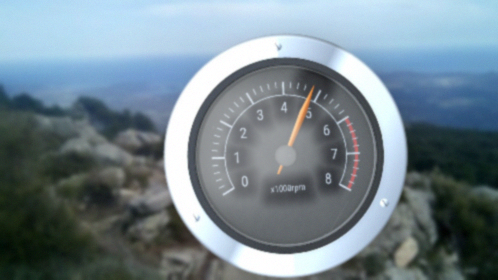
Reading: 4800 (rpm)
